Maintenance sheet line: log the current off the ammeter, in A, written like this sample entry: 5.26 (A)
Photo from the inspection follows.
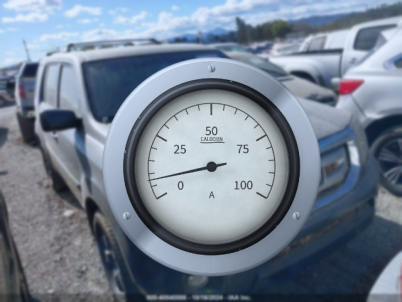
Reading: 7.5 (A)
